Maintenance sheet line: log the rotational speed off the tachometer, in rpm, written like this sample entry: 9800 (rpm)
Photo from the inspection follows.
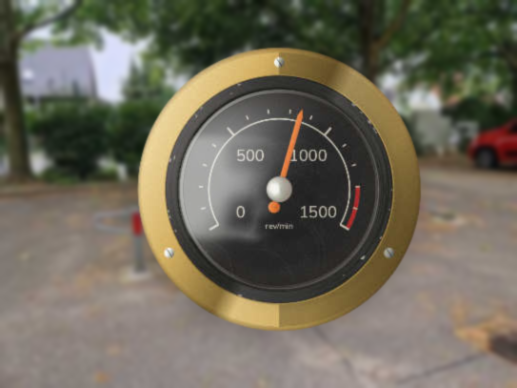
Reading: 850 (rpm)
